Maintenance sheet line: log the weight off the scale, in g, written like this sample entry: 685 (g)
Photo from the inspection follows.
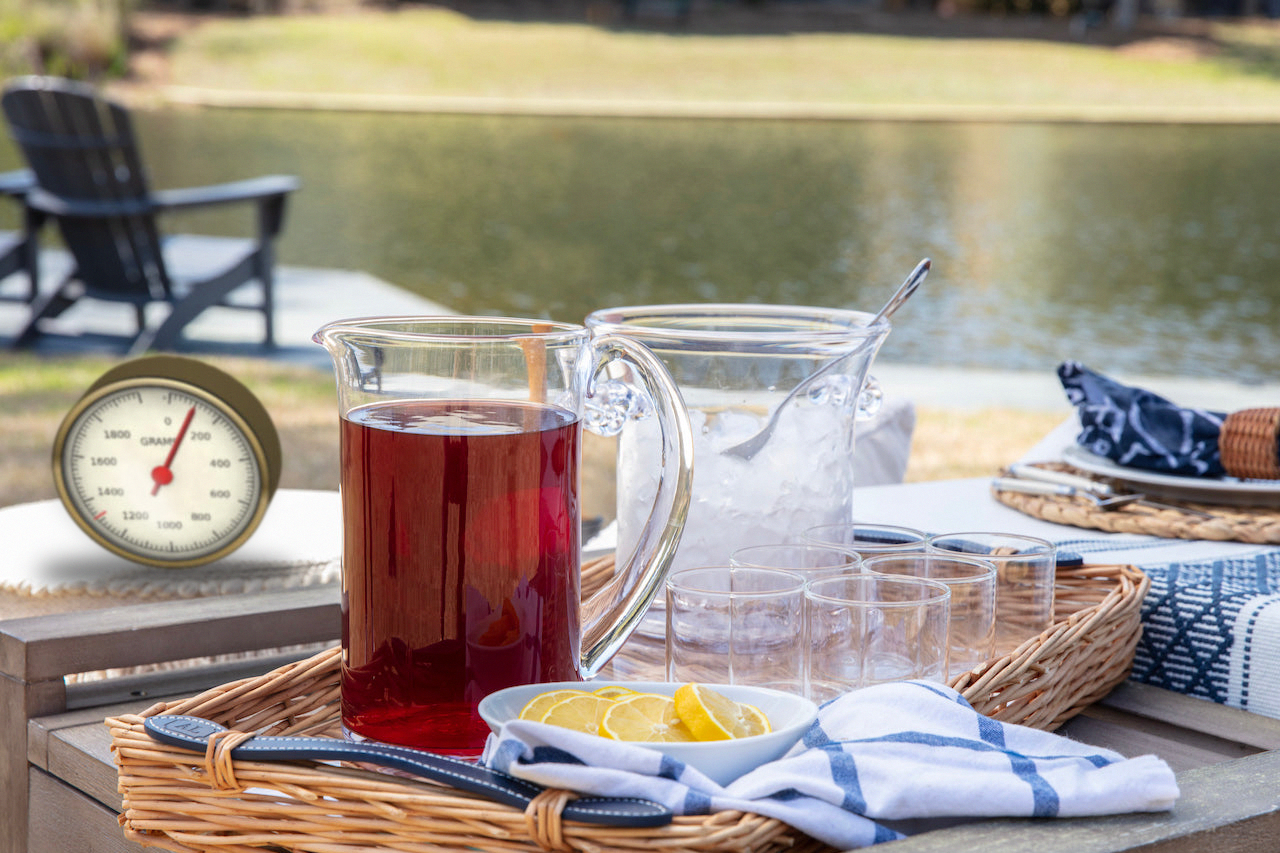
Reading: 100 (g)
